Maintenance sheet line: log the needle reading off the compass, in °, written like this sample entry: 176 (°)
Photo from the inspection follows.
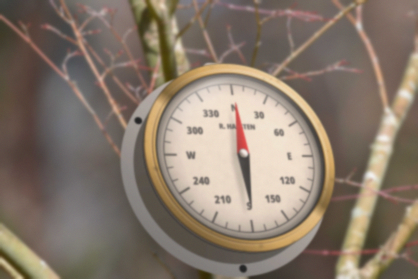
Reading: 0 (°)
